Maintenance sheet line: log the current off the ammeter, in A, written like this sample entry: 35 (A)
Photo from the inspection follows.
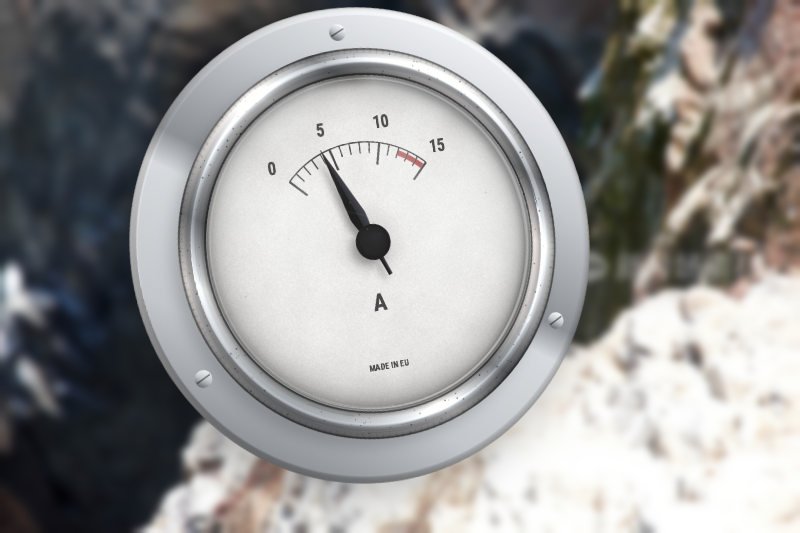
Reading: 4 (A)
